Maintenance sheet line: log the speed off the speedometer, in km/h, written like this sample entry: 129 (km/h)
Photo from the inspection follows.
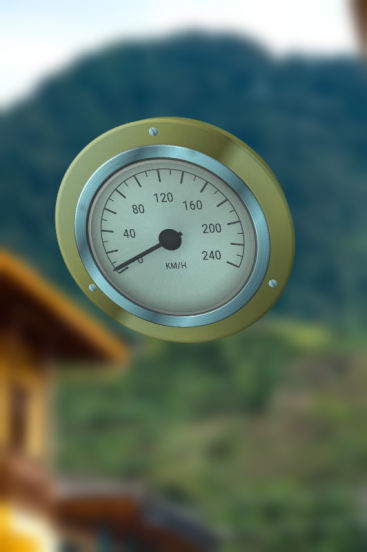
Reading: 5 (km/h)
